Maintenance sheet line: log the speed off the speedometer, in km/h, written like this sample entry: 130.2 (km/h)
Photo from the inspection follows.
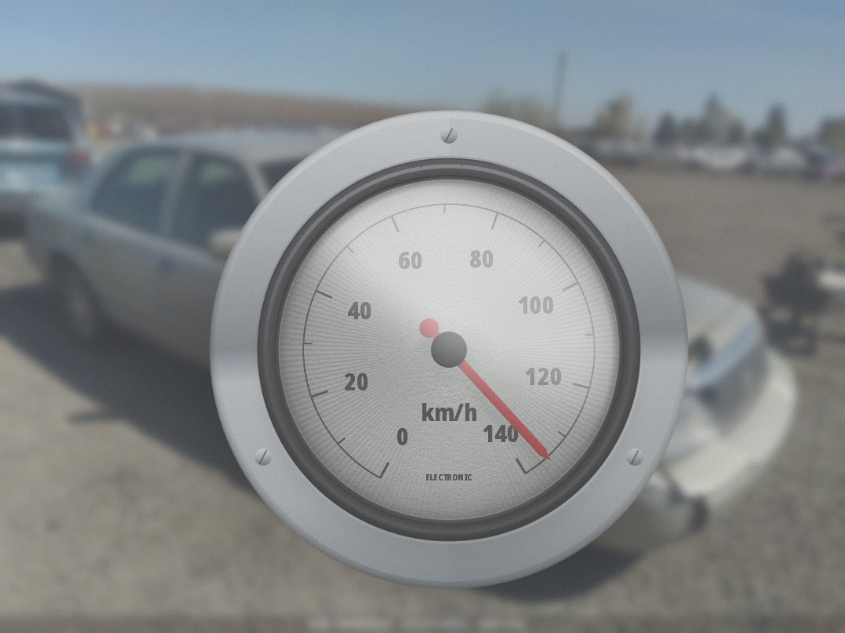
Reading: 135 (km/h)
